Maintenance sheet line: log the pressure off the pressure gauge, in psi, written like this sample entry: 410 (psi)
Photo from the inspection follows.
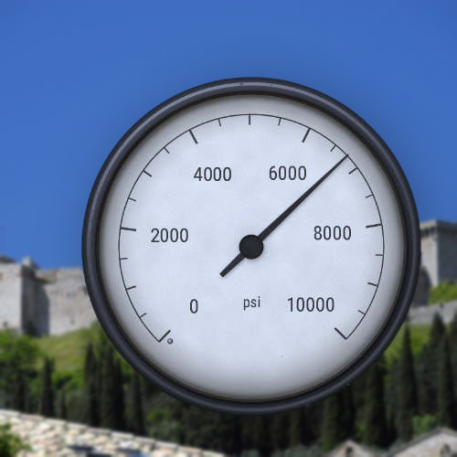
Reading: 6750 (psi)
